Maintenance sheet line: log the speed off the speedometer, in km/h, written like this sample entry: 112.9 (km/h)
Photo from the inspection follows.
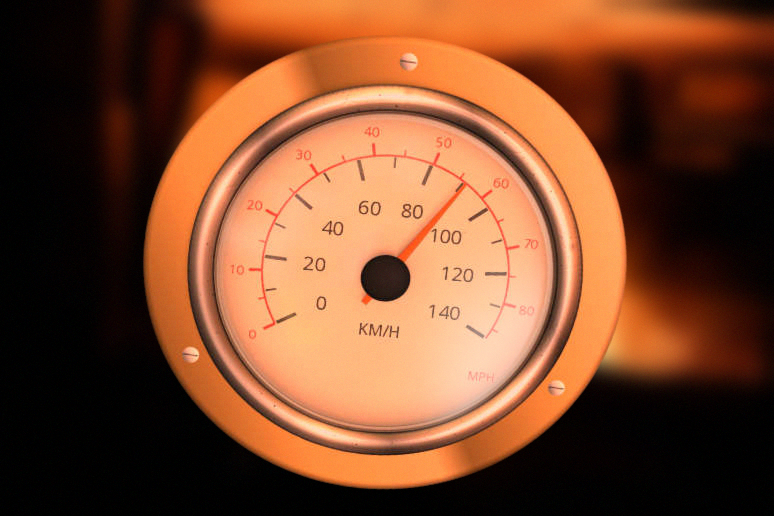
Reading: 90 (km/h)
